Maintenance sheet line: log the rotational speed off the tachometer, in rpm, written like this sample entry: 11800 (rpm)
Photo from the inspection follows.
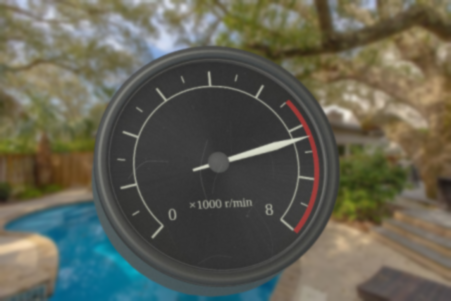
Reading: 6250 (rpm)
